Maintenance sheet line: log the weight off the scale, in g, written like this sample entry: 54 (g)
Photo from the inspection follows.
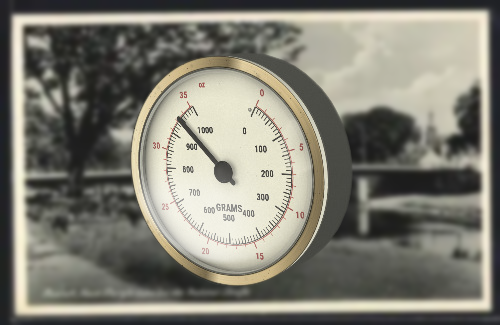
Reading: 950 (g)
